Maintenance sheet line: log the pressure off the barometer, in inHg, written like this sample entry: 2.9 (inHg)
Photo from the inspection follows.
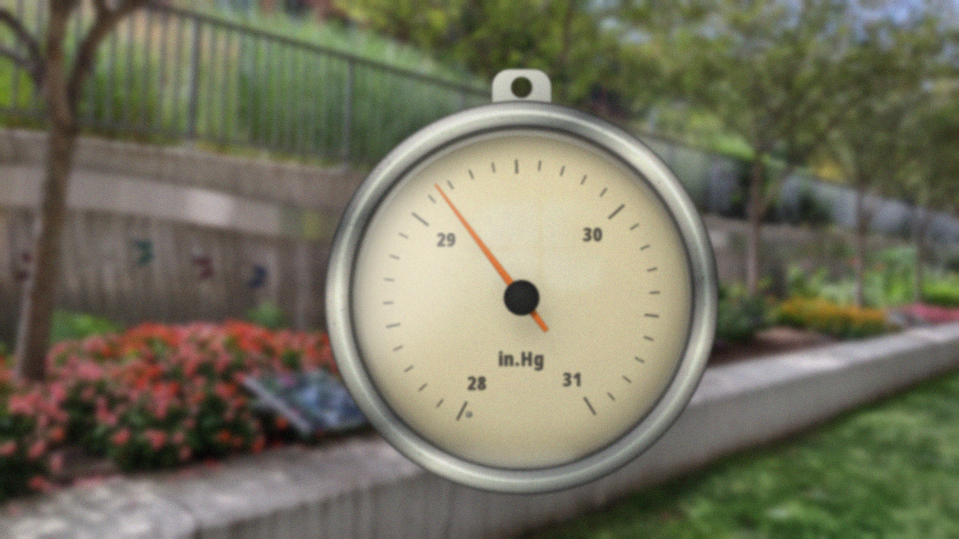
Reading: 29.15 (inHg)
